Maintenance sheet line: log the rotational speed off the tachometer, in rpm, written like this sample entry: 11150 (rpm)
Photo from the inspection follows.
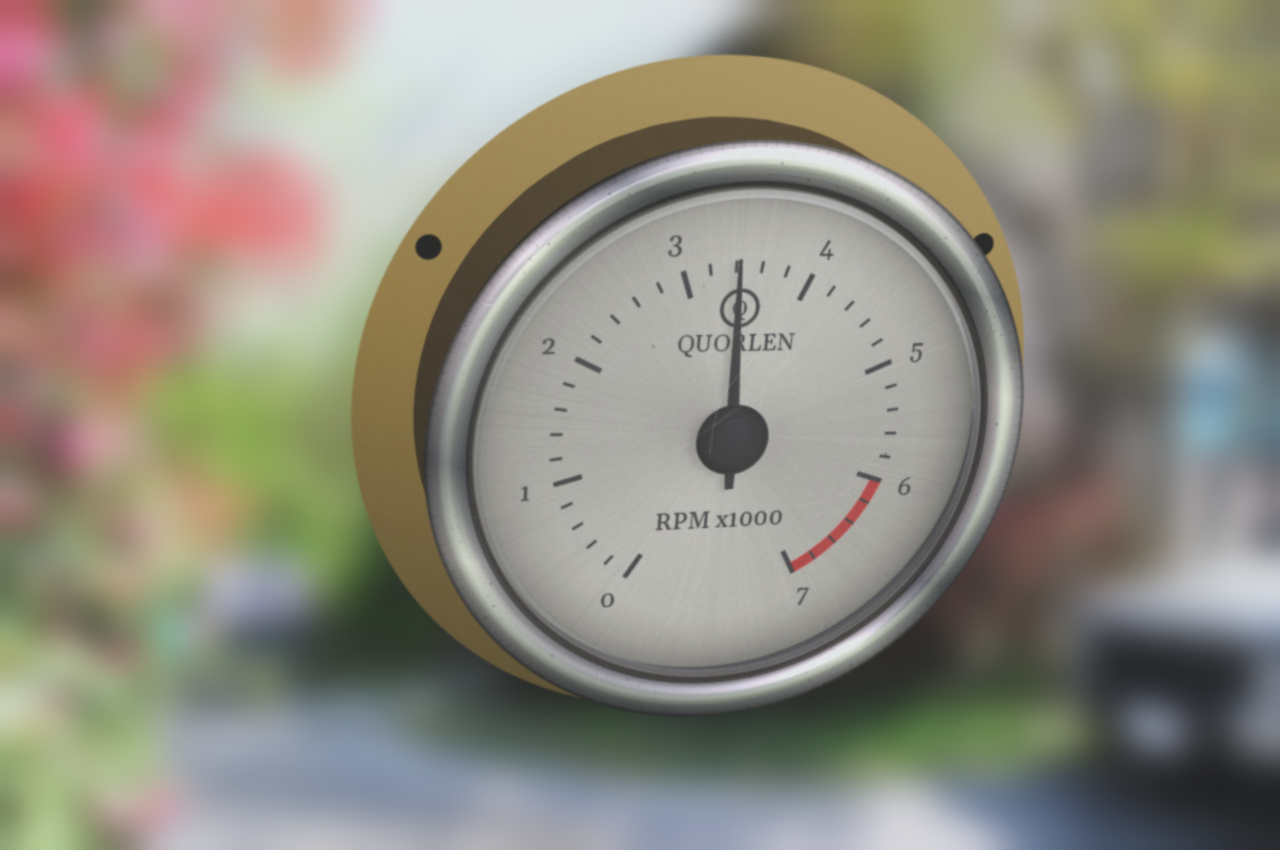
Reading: 3400 (rpm)
